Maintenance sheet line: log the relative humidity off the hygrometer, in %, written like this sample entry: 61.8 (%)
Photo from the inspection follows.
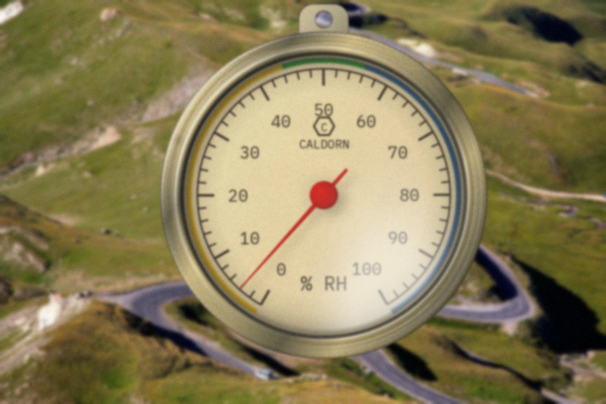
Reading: 4 (%)
